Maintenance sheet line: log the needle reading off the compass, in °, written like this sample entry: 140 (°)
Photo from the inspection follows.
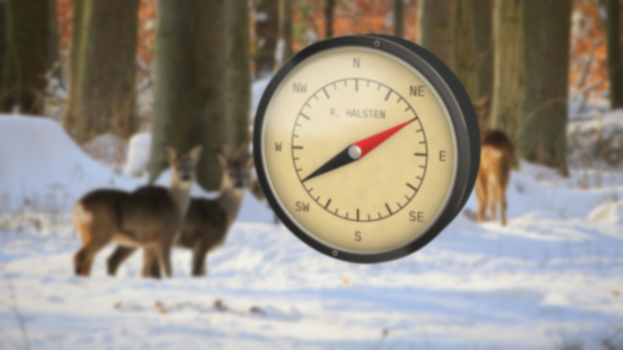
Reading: 60 (°)
